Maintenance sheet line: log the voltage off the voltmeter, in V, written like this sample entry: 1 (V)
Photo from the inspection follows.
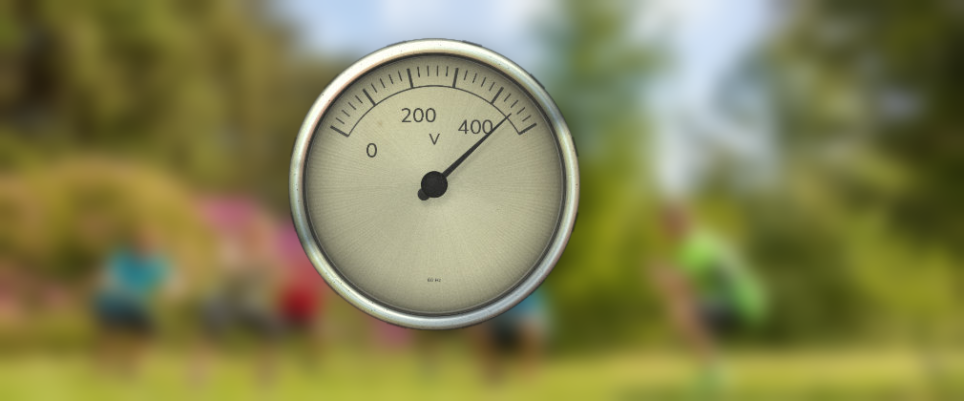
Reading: 450 (V)
